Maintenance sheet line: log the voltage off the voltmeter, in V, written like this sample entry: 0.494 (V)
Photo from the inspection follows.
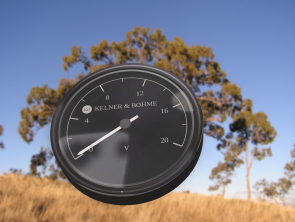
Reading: 0 (V)
